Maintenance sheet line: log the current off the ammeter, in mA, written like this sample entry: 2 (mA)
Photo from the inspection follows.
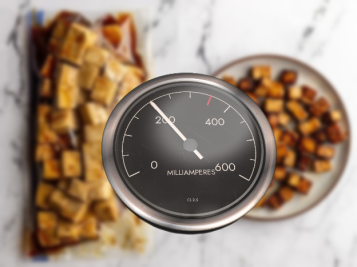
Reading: 200 (mA)
